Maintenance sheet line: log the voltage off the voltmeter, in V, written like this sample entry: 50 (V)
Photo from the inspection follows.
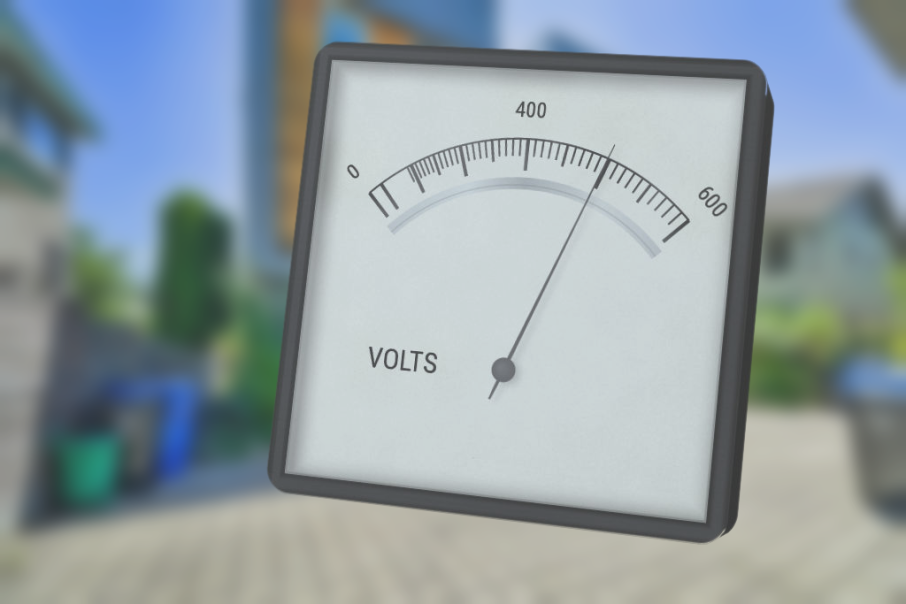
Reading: 500 (V)
